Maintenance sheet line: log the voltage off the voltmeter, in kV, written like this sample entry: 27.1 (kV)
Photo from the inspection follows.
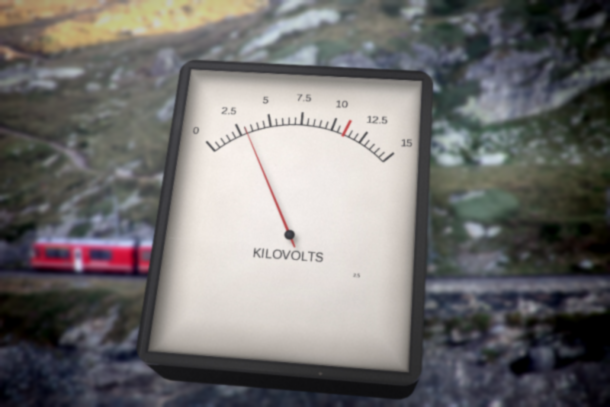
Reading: 3 (kV)
